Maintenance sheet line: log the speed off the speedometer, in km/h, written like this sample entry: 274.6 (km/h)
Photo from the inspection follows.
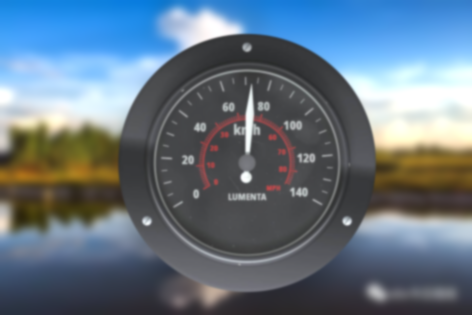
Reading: 72.5 (km/h)
